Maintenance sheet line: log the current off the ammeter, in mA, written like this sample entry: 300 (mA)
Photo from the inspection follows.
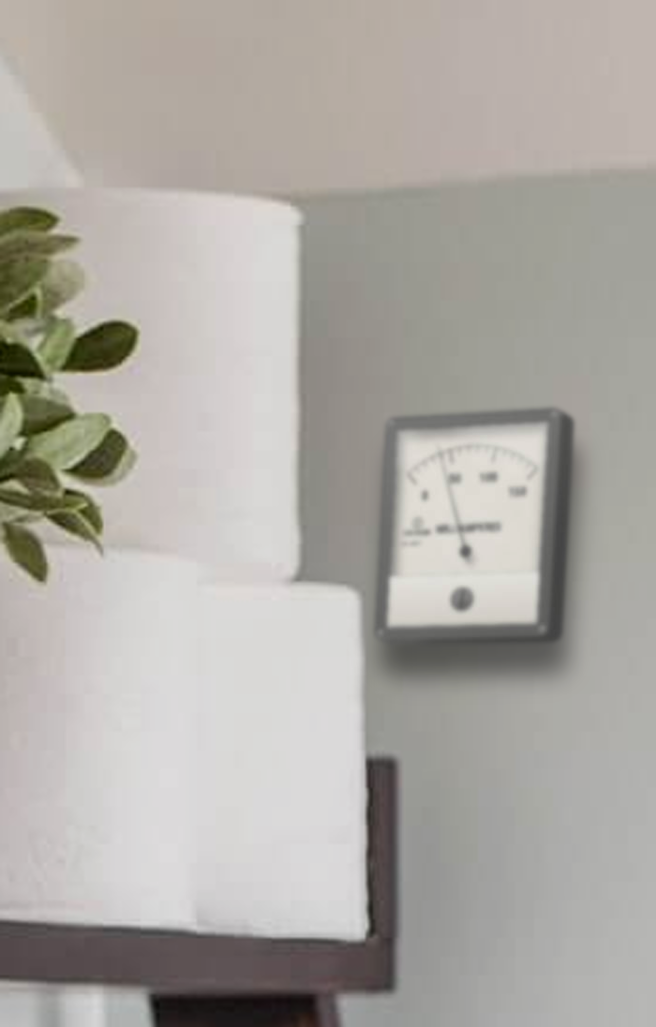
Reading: 40 (mA)
